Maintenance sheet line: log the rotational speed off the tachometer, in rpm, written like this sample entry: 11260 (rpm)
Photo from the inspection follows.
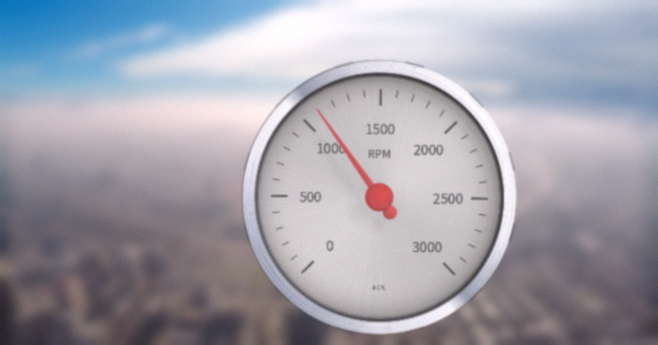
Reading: 1100 (rpm)
